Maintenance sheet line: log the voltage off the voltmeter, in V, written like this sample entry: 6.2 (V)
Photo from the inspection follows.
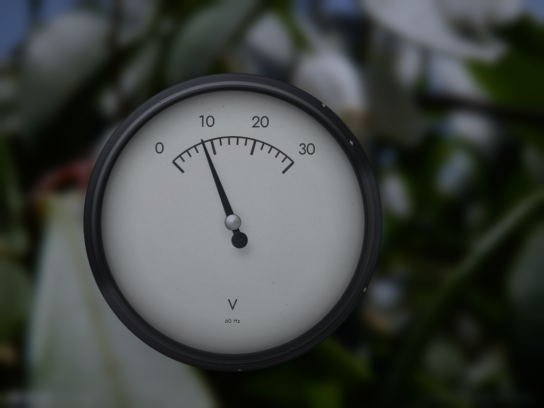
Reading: 8 (V)
